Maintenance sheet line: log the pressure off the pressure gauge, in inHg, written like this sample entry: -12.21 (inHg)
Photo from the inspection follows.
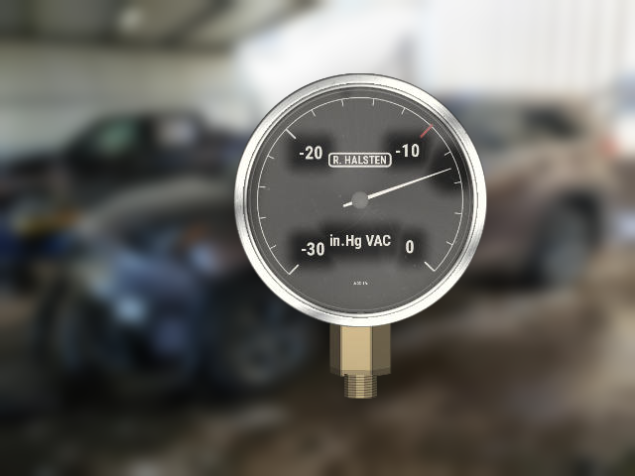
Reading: -7 (inHg)
